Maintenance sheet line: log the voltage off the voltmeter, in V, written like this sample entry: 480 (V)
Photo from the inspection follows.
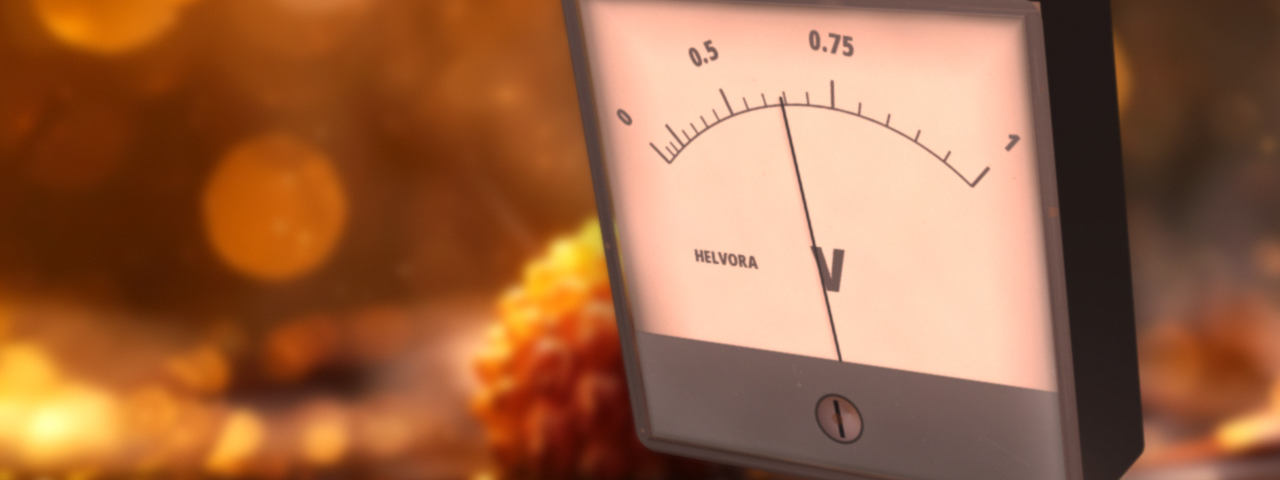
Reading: 0.65 (V)
